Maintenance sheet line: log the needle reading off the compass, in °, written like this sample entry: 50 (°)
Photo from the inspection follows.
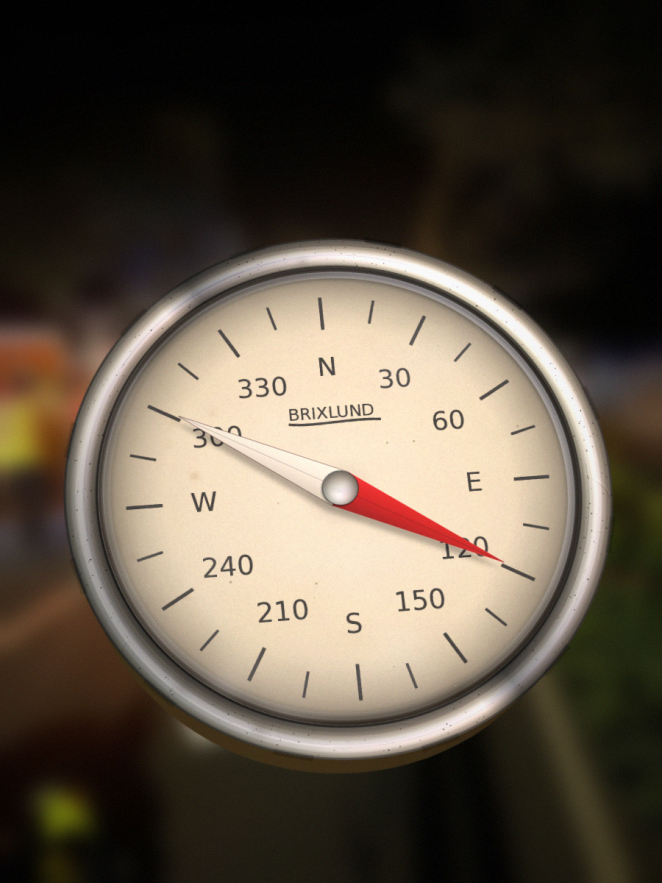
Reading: 120 (°)
